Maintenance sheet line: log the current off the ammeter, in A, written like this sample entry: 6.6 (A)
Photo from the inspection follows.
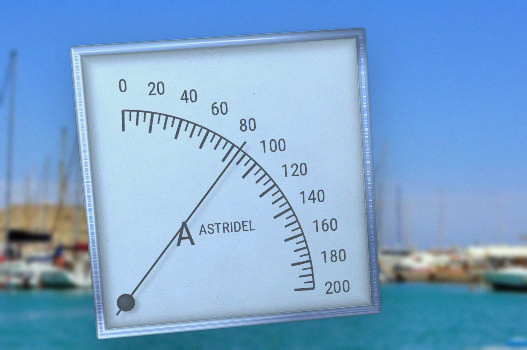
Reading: 85 (A)
